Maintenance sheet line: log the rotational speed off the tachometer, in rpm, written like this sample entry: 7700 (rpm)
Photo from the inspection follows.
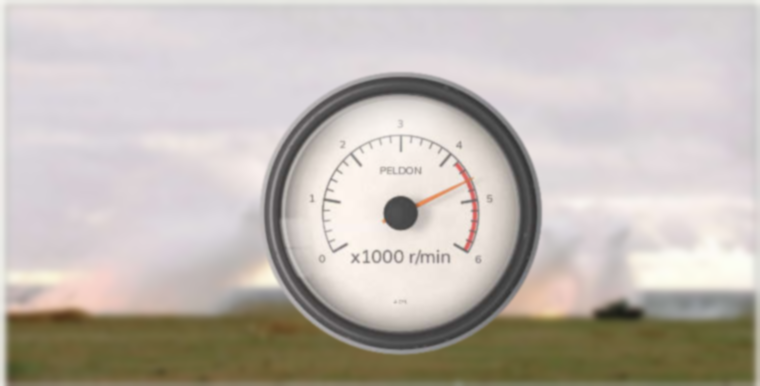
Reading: 4600 (rpm)
